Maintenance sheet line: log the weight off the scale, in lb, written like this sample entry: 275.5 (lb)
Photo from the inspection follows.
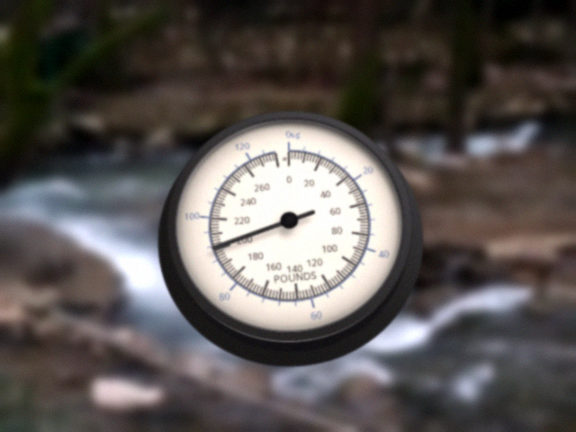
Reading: 200 (lb)
